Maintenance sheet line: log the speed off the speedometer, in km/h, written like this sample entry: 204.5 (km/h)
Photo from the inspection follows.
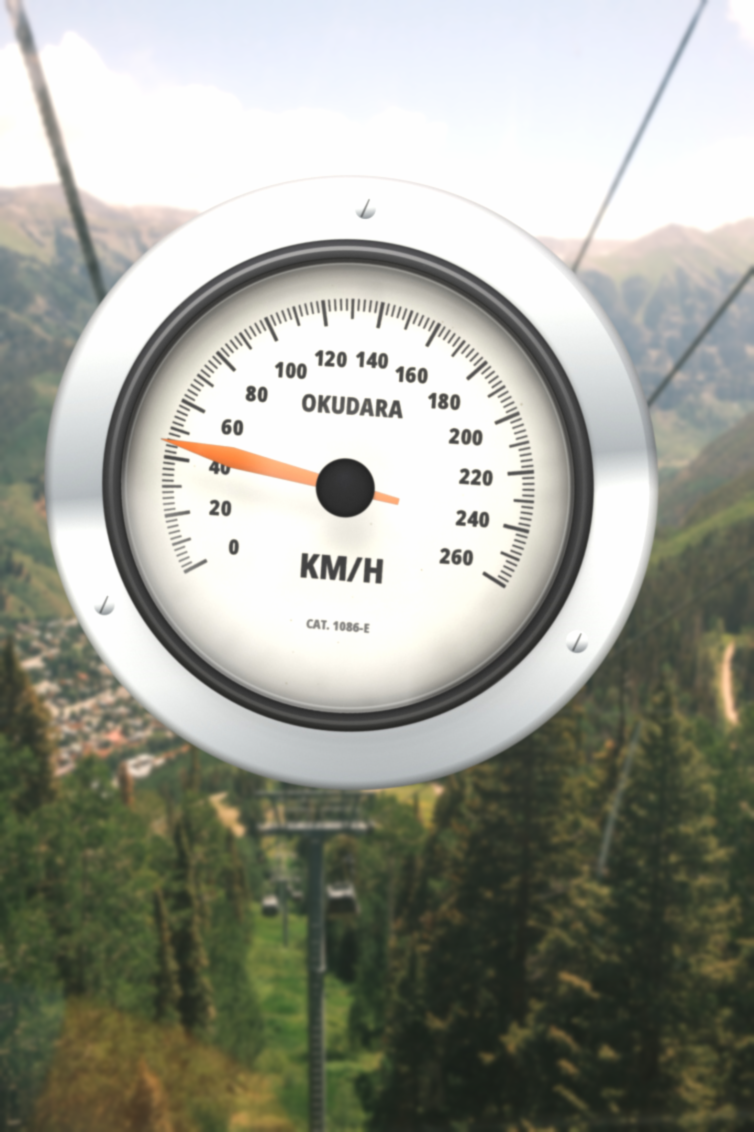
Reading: 46 (km/h)
